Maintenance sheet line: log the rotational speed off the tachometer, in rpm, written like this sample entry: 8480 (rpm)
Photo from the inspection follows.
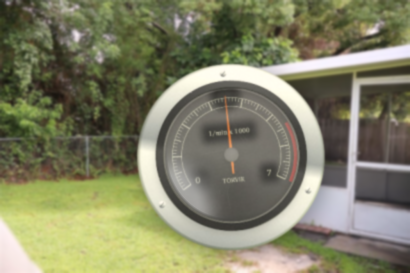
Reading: 3500 (rpm)
